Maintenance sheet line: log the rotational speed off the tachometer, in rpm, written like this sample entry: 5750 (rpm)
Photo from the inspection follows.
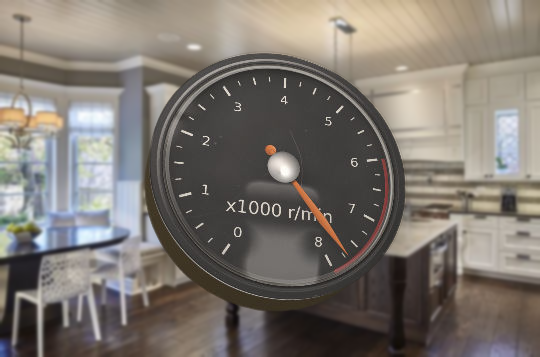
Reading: 7750 (rpm)
